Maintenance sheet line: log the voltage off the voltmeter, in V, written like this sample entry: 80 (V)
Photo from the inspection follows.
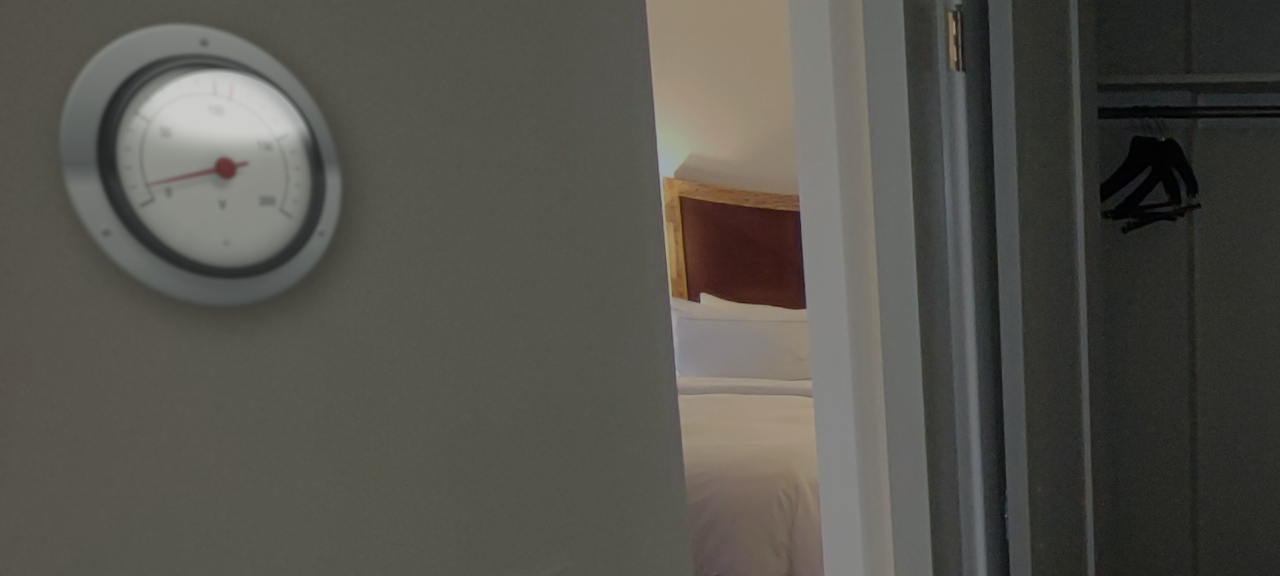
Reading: 10 (V)
